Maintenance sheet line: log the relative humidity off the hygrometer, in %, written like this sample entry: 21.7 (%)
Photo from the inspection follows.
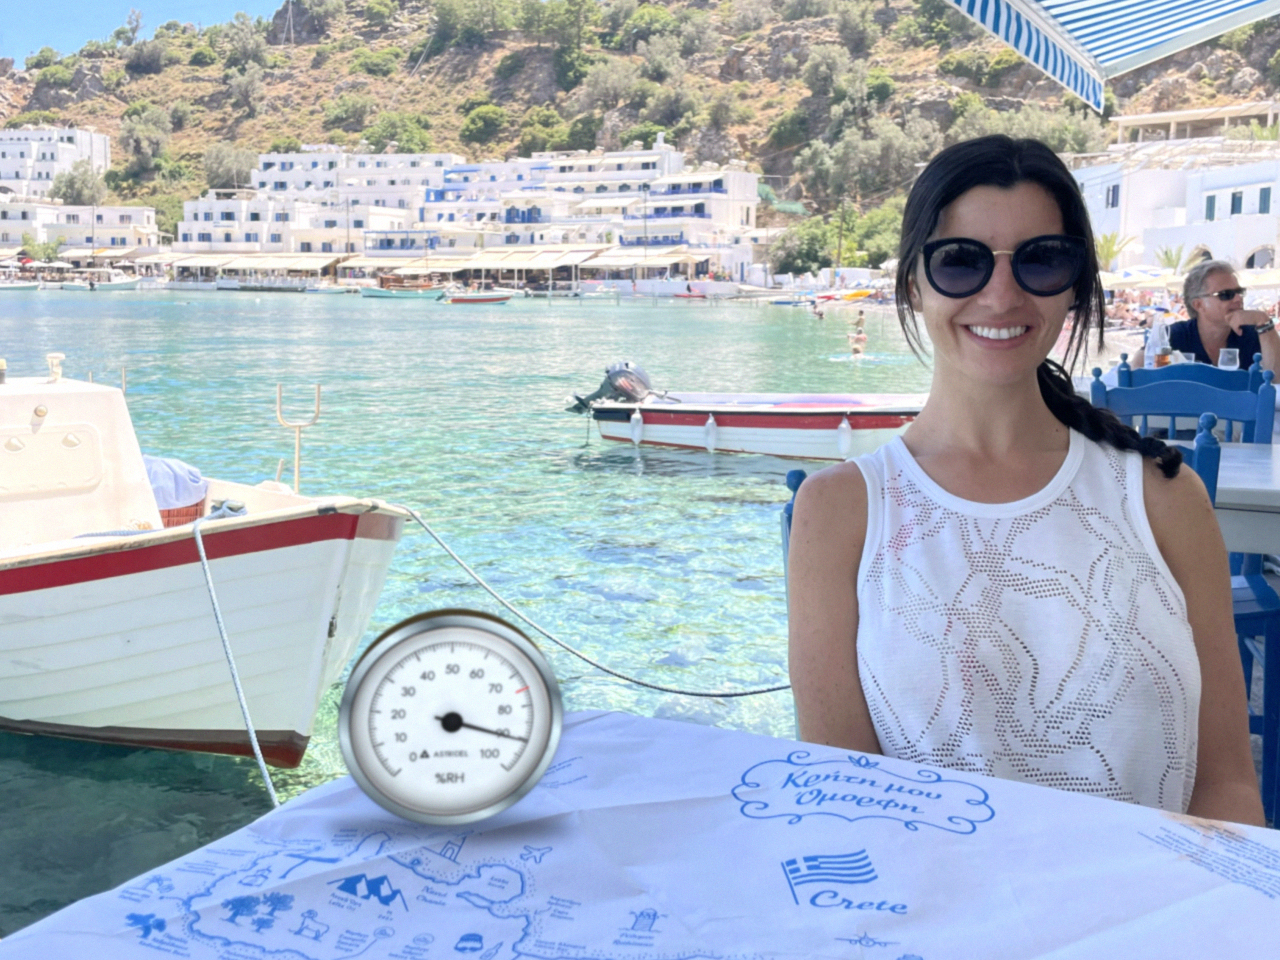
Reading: 90 (%)
